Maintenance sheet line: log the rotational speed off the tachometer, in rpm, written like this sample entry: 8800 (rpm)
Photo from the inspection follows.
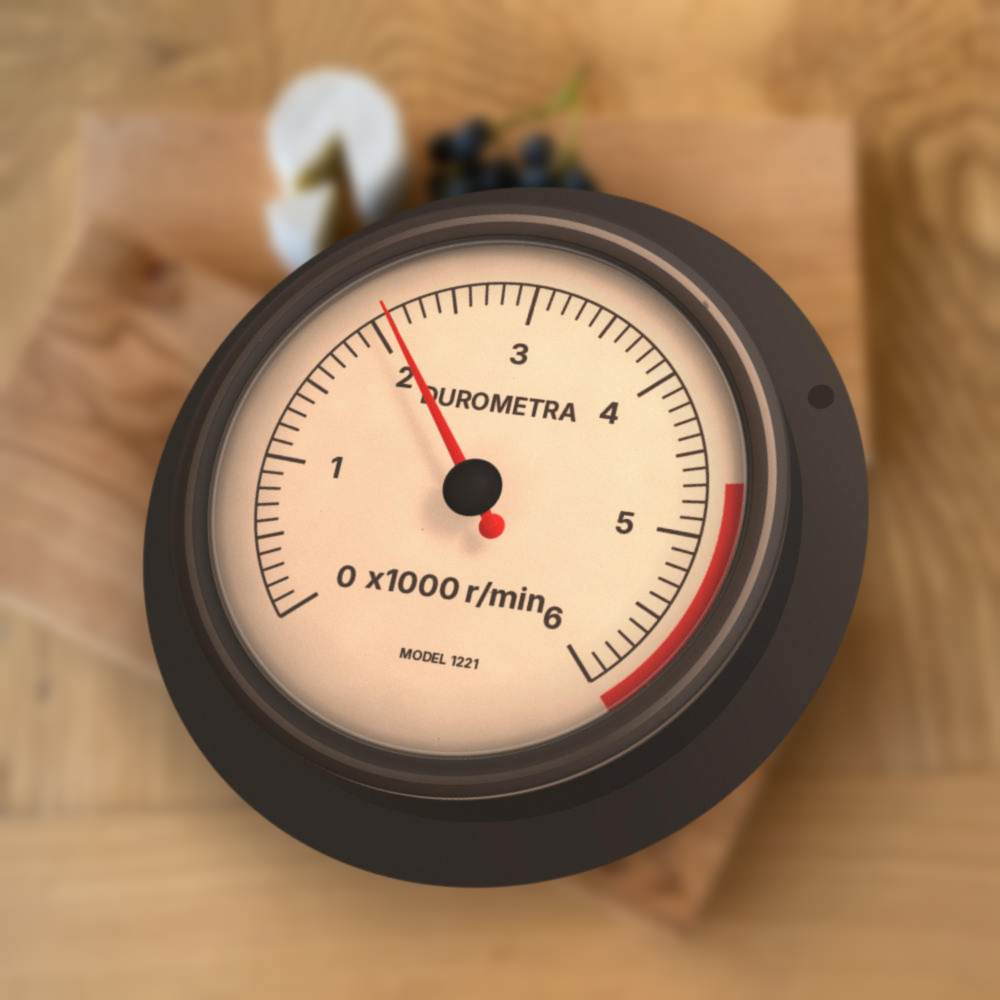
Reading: 2100 (rpm)
